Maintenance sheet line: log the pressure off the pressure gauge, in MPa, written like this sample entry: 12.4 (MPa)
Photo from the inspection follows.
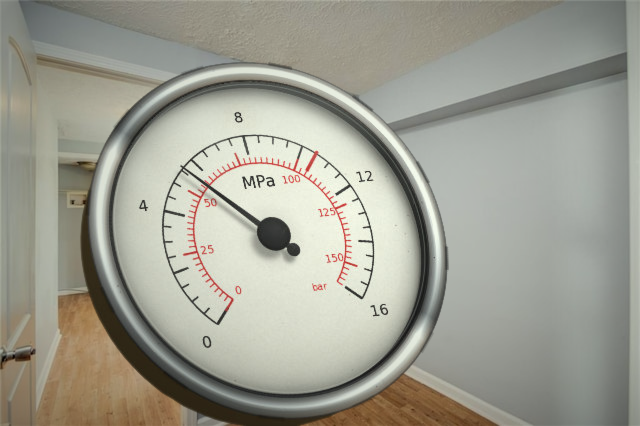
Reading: 5.5 (MPa)
